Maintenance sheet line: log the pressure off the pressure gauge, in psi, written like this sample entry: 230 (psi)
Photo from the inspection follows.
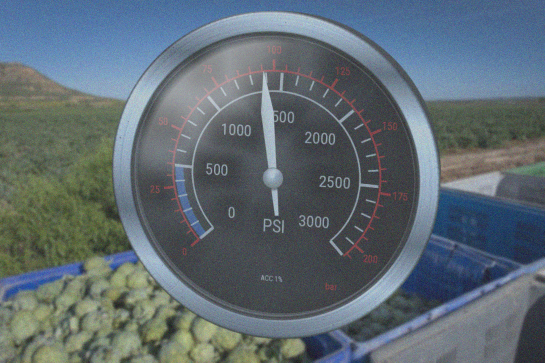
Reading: 1400 (psi)
